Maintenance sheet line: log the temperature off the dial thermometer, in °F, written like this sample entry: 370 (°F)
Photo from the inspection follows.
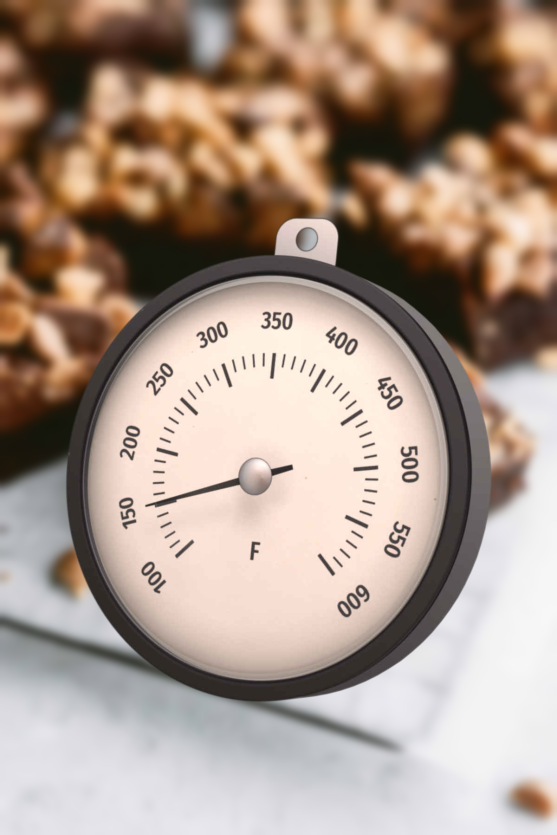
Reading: 150 (°F)
